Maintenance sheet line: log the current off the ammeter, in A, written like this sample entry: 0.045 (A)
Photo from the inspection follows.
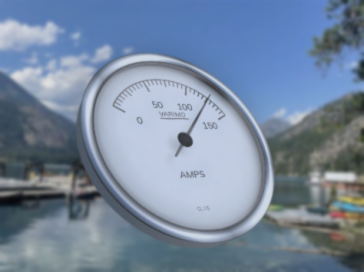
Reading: 125 (A)
